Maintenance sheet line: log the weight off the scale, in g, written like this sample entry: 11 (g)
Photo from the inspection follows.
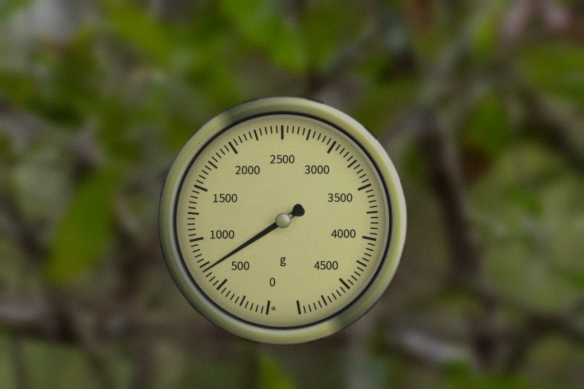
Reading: 700 (g)
